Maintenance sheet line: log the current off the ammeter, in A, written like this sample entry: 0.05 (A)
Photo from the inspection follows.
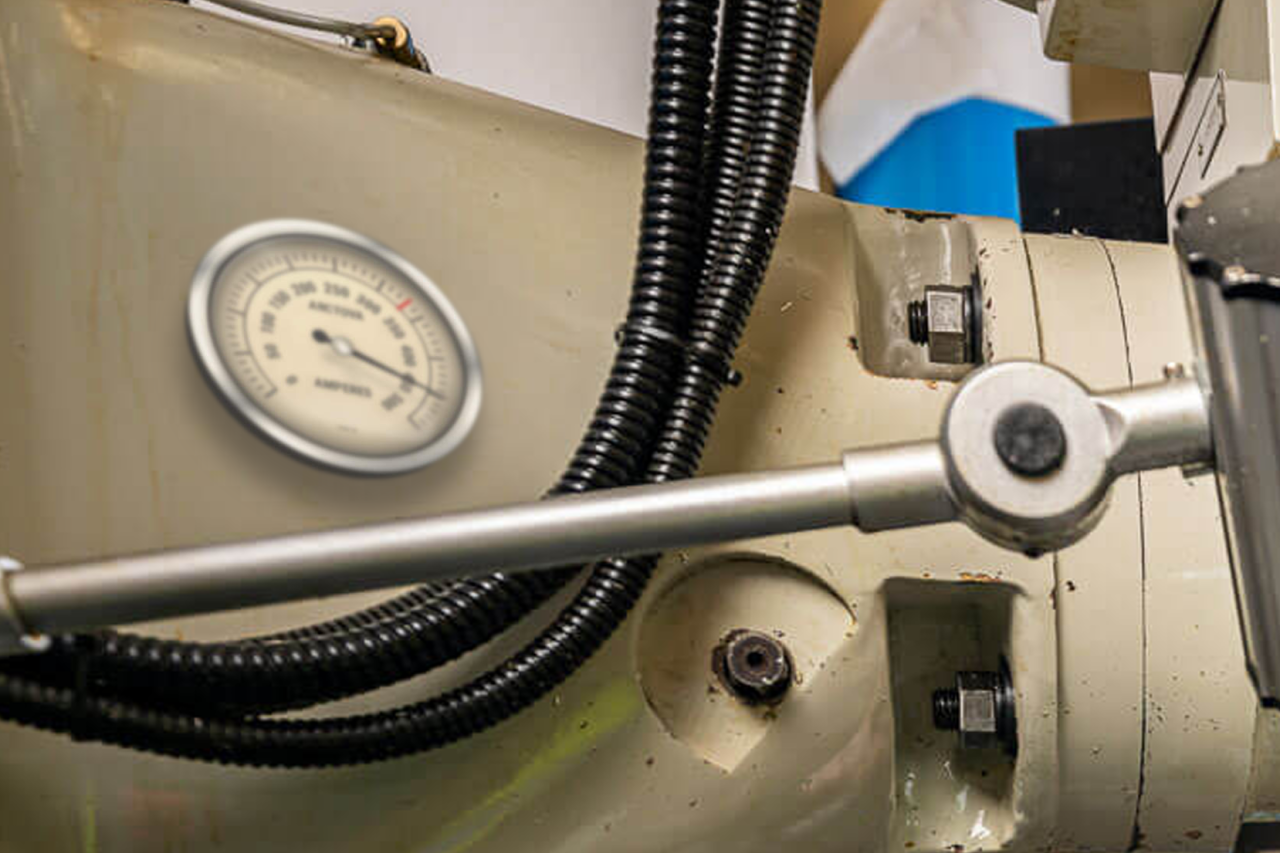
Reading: 450 (A)
